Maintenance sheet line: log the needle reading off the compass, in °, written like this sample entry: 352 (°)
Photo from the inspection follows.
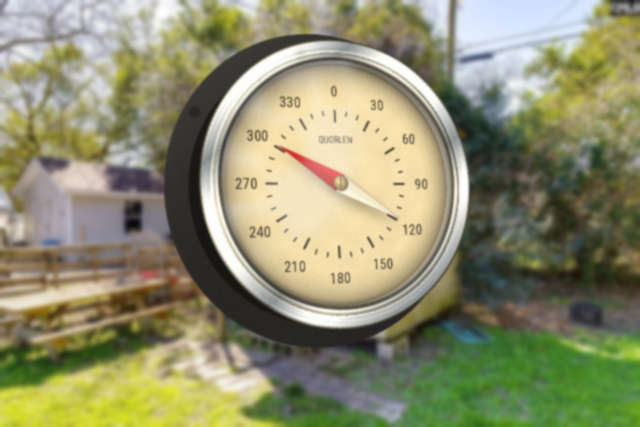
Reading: 300 (°)
